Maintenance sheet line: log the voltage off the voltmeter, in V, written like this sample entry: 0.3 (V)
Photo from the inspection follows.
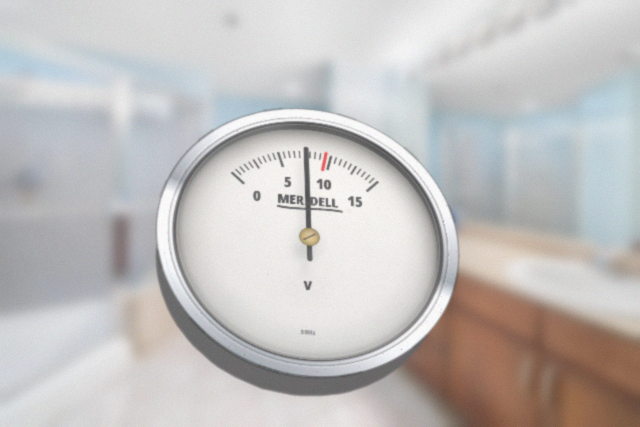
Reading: 7.5 (V)
